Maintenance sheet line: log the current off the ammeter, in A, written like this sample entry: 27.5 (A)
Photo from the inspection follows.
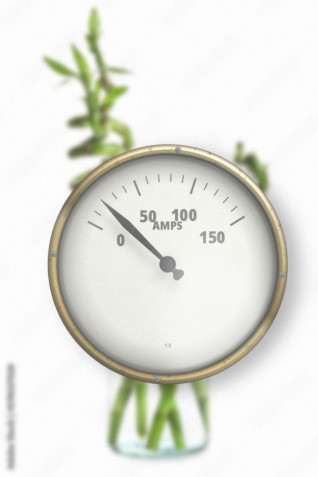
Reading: 20 (A)
